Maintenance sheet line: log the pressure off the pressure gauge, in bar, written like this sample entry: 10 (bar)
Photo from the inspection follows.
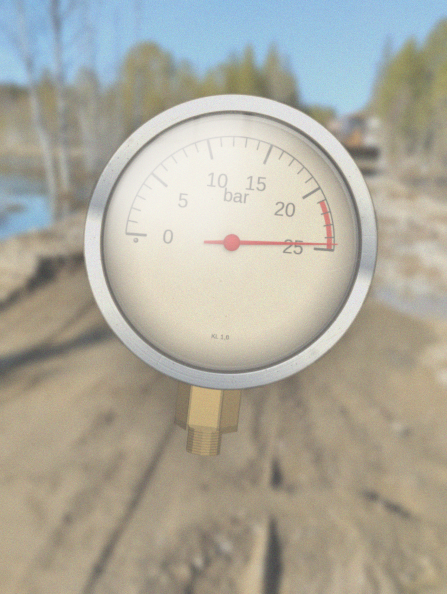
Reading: 24.5 (bar)
